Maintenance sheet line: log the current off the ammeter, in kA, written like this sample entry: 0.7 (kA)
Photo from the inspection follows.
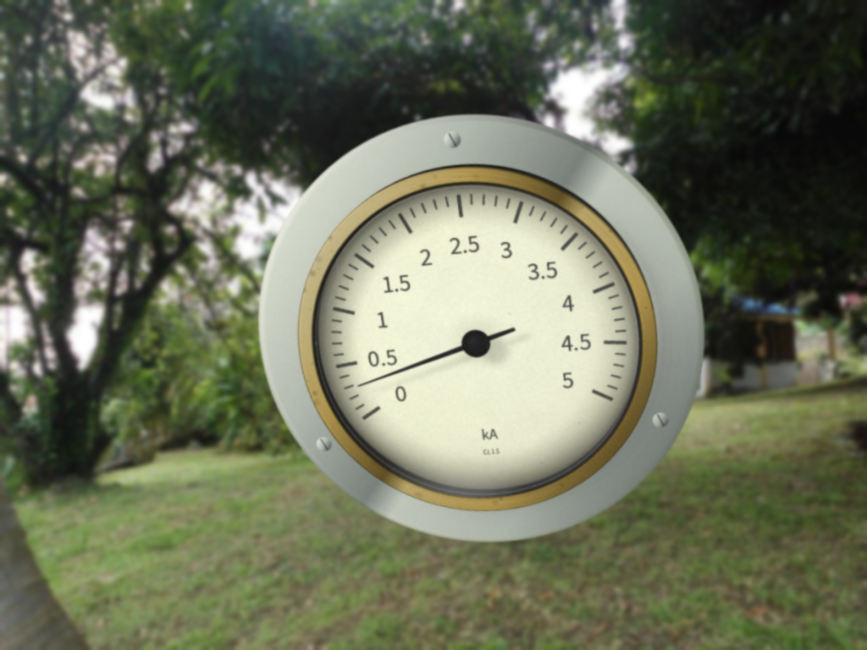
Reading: 0.3 (kA)
